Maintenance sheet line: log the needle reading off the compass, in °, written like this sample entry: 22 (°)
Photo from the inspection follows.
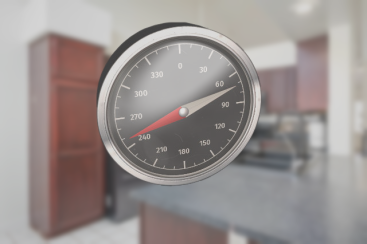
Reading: 250 (°)
